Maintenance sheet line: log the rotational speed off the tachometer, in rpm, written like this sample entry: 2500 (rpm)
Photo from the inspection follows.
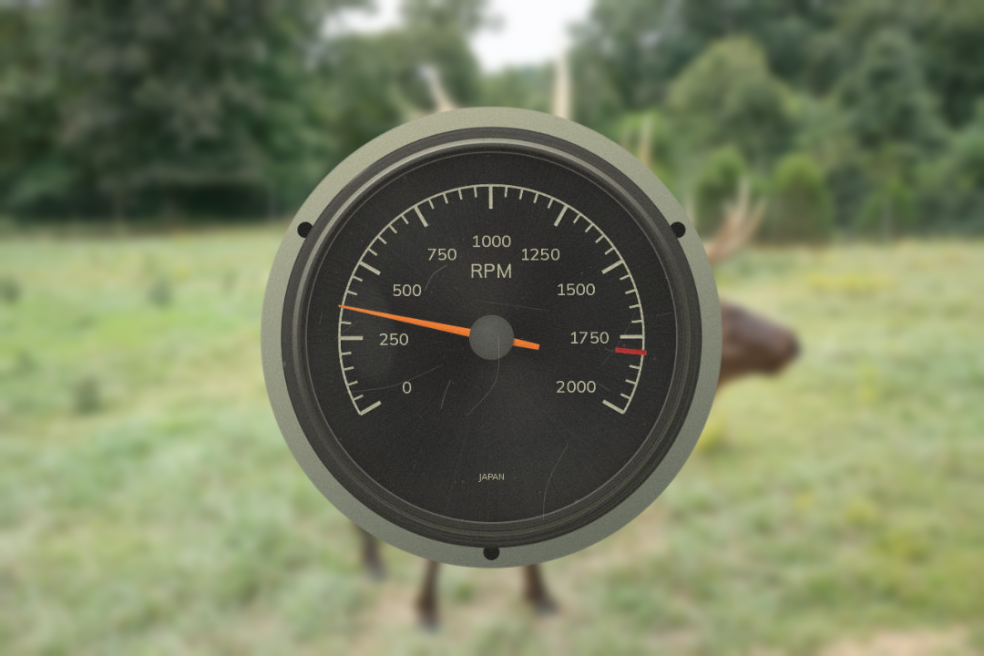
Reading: 350 (rpm)
